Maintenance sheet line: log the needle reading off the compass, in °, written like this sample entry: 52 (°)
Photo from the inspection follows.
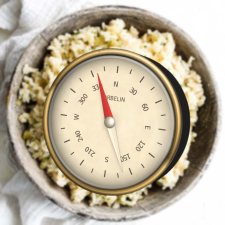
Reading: 337.5 (°)
